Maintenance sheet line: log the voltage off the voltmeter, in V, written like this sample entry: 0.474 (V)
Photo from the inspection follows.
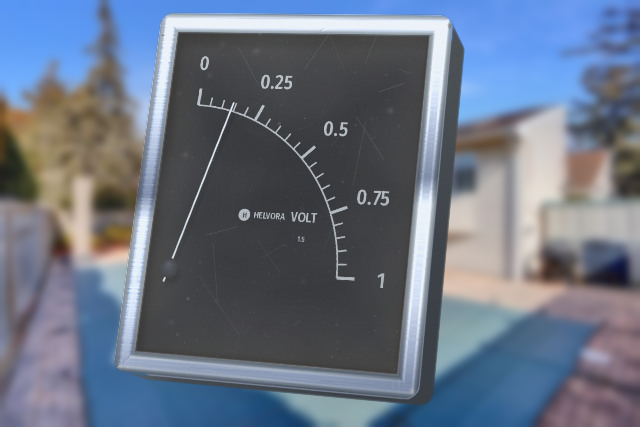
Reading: 0.15 (V)
